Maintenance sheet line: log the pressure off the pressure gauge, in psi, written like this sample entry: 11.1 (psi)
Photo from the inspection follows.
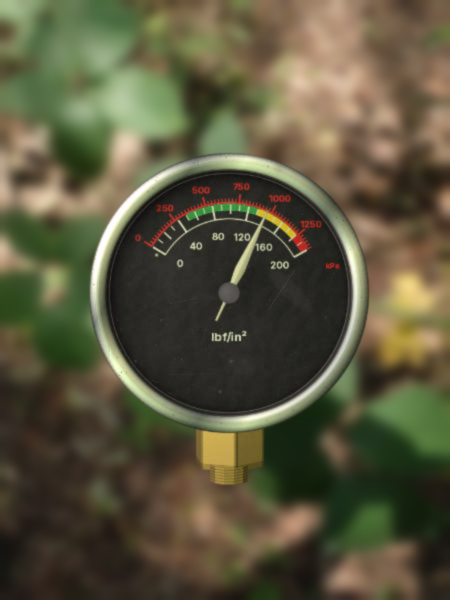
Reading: 140 (psi)
